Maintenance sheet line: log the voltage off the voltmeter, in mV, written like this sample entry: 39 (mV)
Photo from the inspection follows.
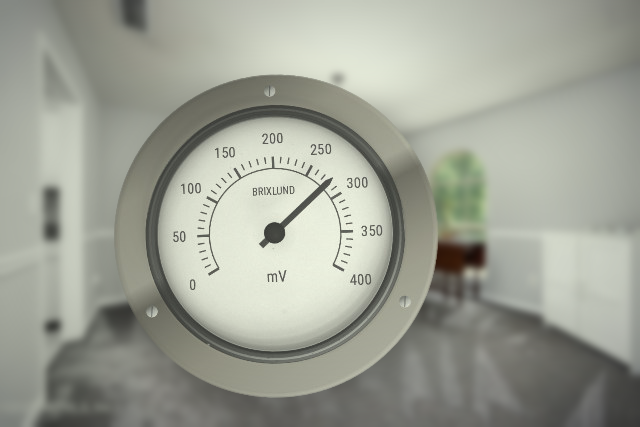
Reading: 280 (mV)
